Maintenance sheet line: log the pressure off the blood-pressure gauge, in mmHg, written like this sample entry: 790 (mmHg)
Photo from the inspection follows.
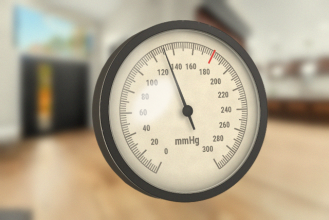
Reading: 130 (mmHg)
